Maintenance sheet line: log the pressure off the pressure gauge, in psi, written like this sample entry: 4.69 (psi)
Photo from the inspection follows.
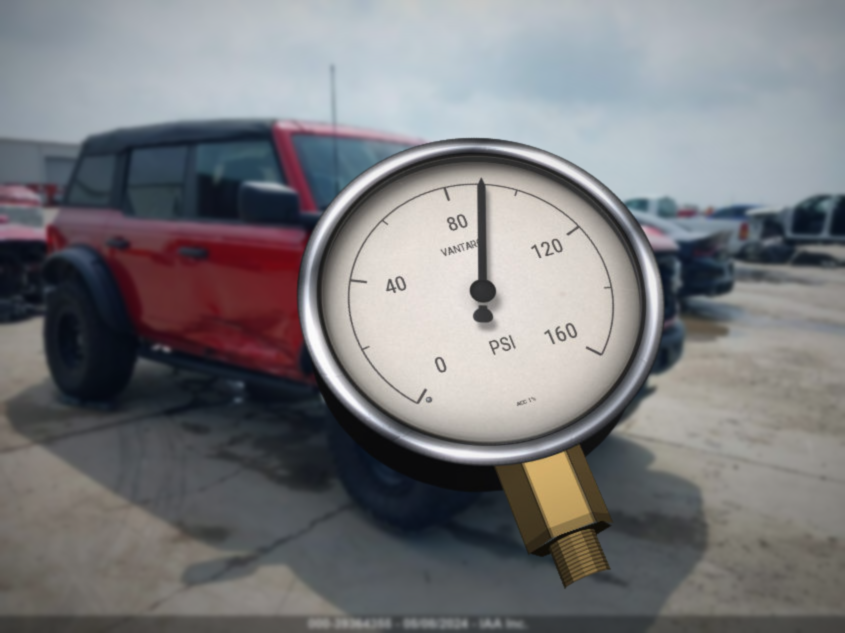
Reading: 90 (psi)
